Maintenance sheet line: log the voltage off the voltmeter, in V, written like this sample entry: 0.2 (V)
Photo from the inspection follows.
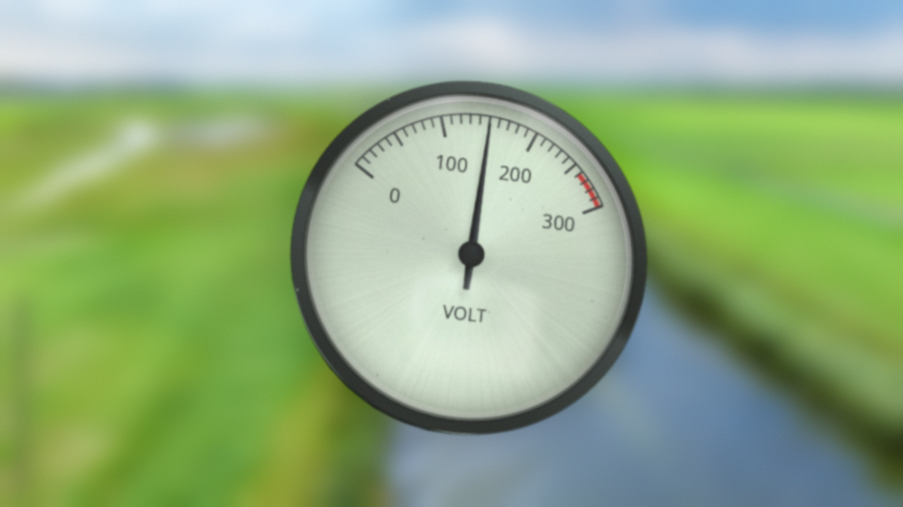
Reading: 150 (V)
